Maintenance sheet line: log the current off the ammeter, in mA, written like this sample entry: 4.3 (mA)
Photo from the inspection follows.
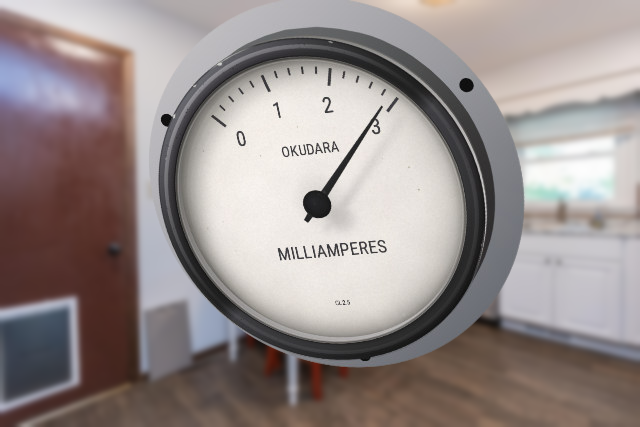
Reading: 2.9 (mA)
